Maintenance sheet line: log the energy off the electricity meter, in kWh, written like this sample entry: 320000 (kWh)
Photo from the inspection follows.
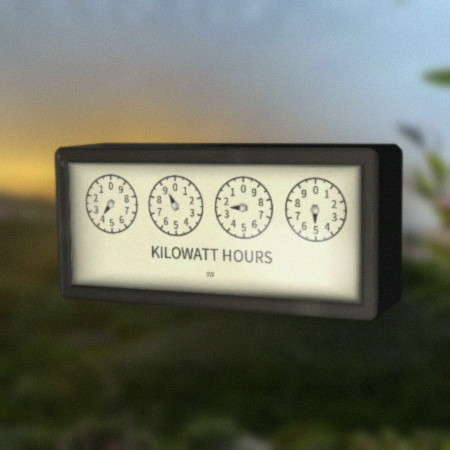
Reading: 3925 (kWh)
